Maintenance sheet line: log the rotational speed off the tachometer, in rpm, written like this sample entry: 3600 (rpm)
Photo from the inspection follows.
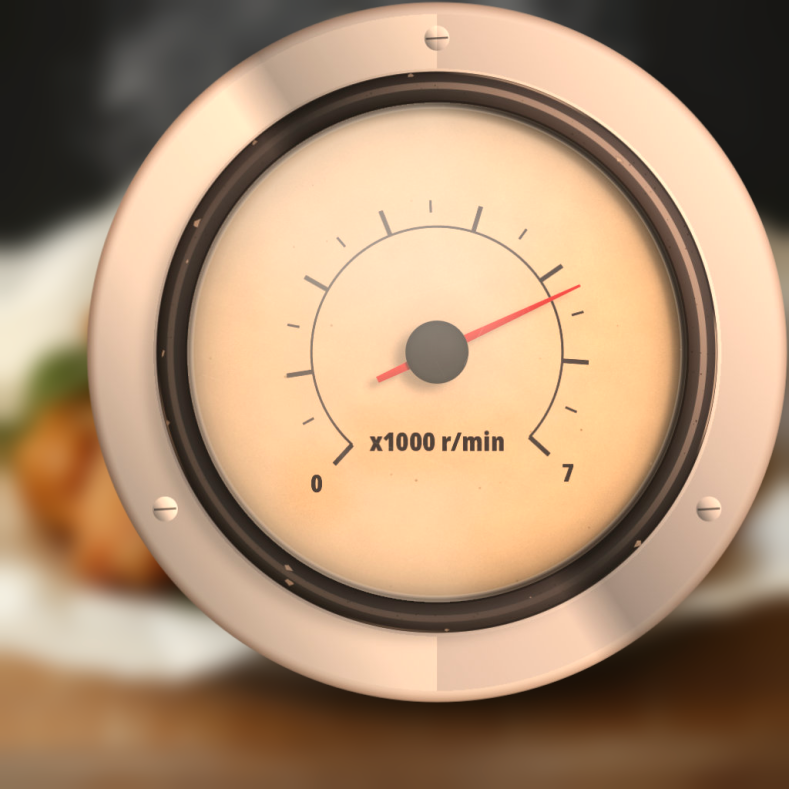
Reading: 5250 (rpm)
